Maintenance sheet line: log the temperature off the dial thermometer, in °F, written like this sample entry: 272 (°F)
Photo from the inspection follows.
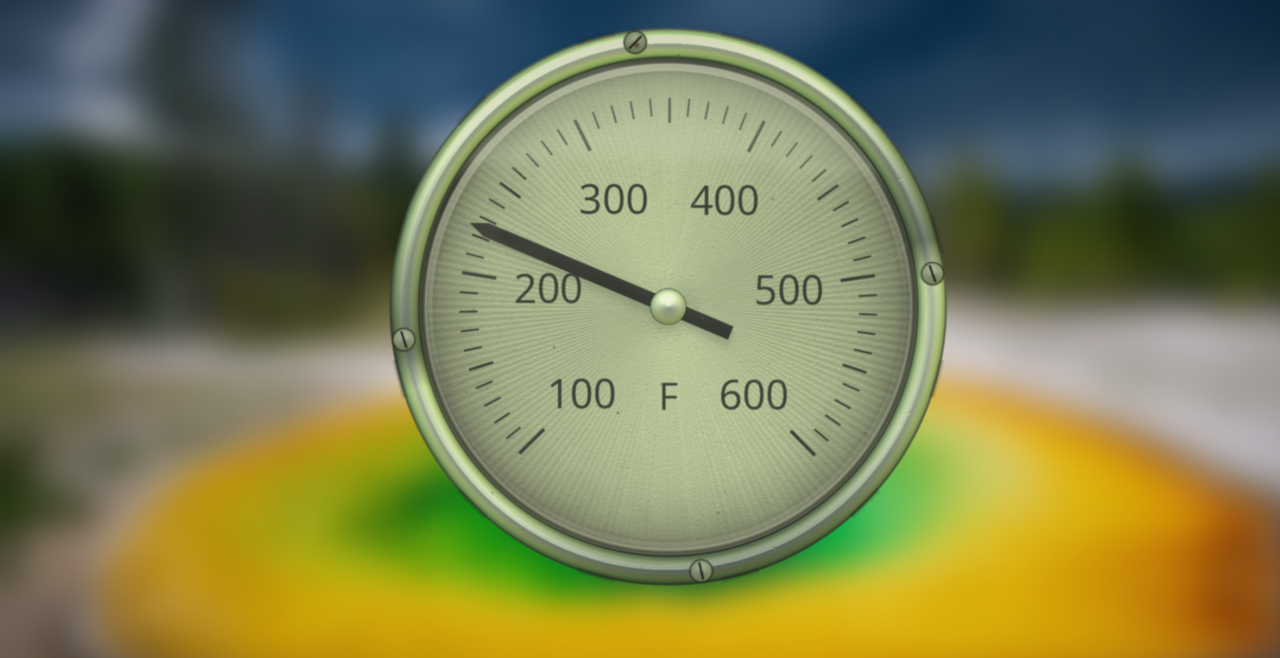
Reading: 225 (°F)
